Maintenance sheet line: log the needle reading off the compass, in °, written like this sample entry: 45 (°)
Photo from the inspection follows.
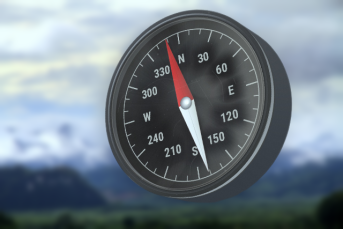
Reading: 350 (°)
